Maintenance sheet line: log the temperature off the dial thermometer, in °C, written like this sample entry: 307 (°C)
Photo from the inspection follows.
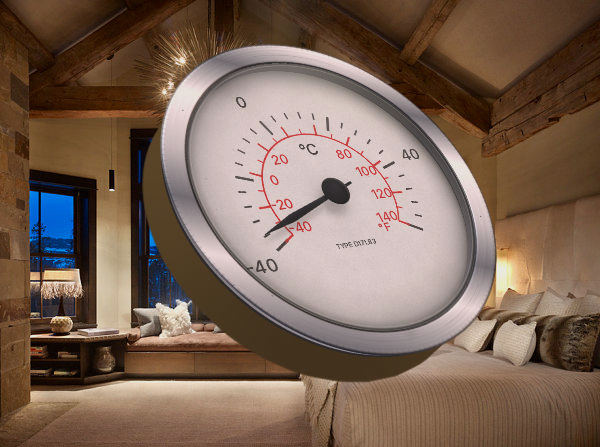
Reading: -36 (°C)
